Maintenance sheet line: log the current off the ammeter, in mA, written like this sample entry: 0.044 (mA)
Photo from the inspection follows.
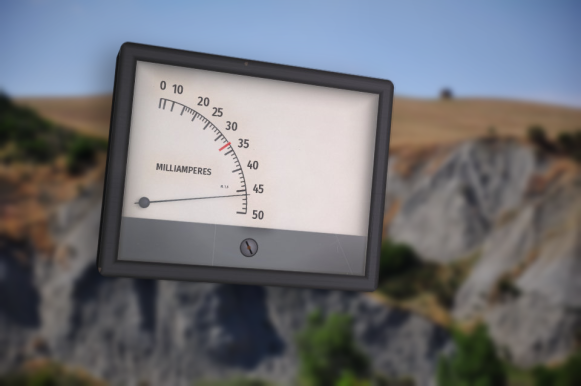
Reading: 46 (mA)
